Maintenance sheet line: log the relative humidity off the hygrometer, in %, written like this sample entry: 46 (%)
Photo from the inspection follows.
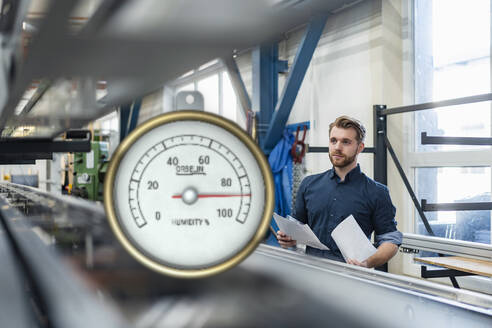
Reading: 88 (%)
